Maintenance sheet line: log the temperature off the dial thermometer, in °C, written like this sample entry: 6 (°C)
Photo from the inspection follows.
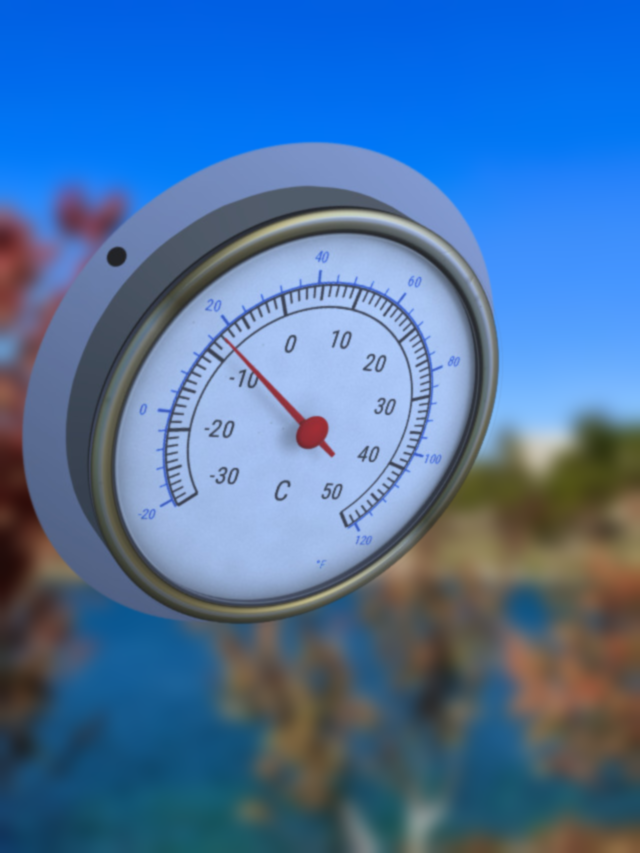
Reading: -8 (°C)
